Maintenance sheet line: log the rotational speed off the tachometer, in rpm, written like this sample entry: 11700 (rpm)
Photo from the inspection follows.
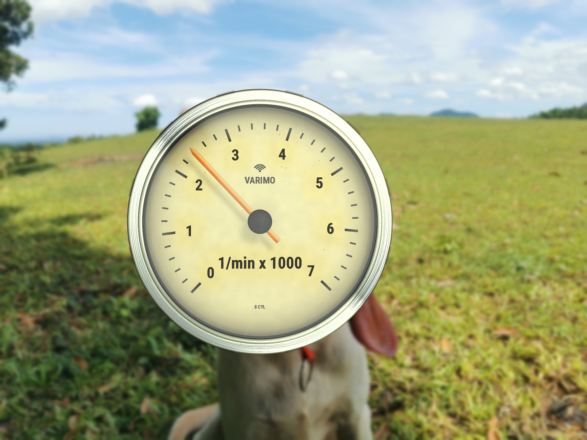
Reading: 2400 (rpm)
